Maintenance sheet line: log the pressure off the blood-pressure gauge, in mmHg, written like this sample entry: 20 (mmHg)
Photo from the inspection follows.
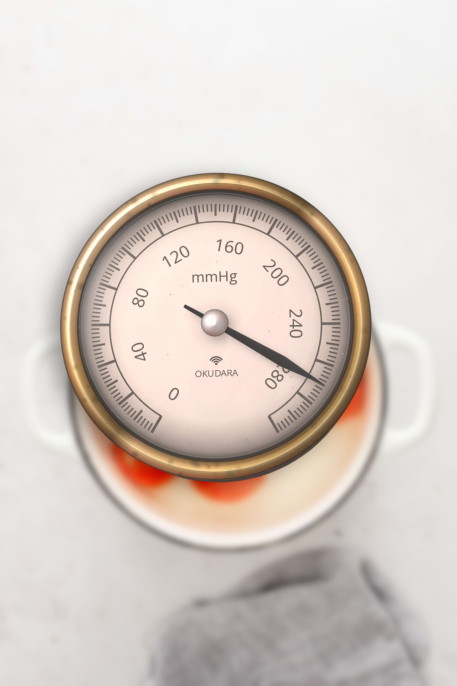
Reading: 270 (mmHg)
